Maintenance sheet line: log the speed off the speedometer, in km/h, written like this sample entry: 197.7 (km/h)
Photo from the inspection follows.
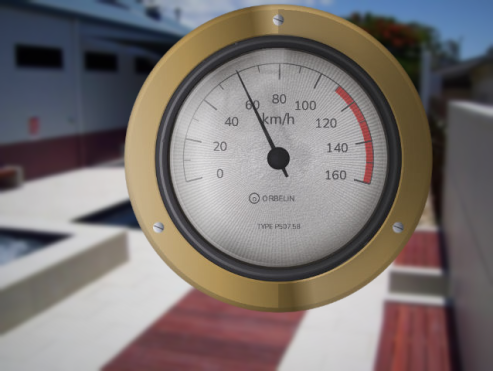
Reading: 60 (km/h)
